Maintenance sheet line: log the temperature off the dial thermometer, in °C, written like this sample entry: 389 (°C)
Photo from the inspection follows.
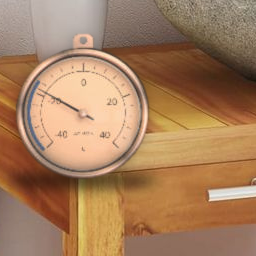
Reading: -18 (°C)
